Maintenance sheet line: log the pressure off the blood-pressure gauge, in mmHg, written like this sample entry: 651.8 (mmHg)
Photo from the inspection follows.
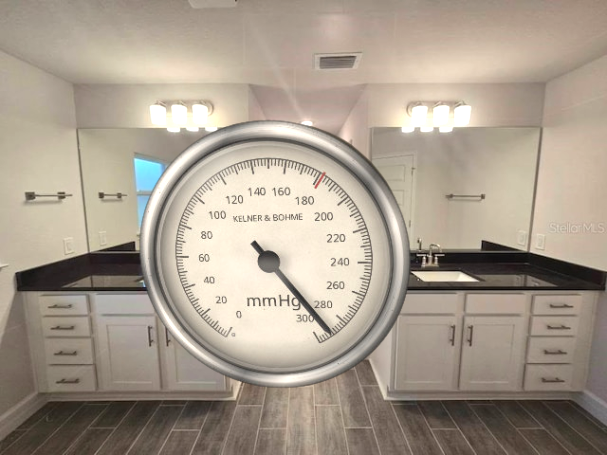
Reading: 290 (mmHg)
